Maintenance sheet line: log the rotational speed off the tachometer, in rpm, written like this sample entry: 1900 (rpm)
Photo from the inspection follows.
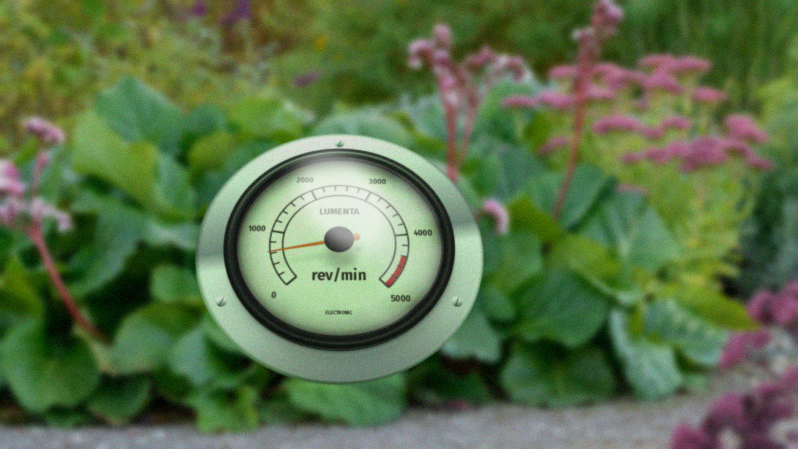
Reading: 600 (rpm)
